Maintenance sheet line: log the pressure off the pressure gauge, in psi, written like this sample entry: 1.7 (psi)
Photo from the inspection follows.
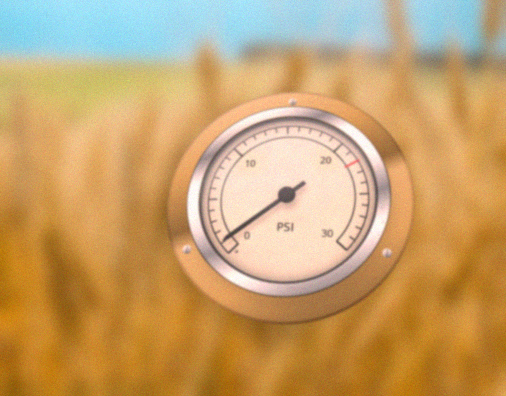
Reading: 1 (psi)
